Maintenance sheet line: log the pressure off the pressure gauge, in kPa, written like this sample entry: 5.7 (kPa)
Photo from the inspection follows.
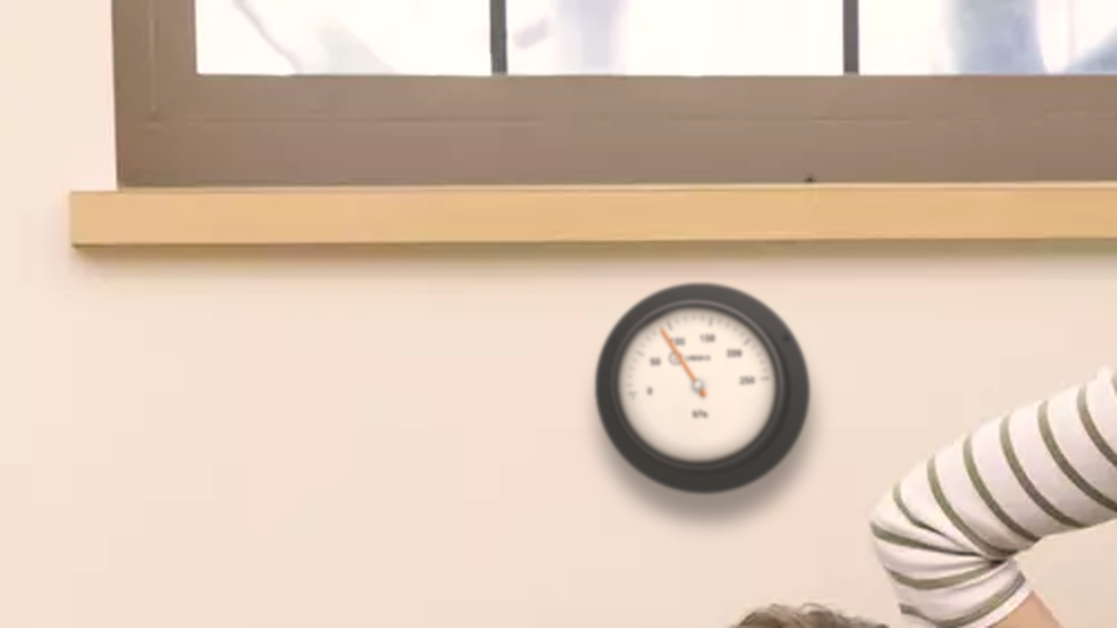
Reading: 90 (kPa)
